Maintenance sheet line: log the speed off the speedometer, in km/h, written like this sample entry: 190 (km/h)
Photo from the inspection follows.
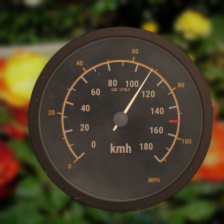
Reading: 110 (km/h)
